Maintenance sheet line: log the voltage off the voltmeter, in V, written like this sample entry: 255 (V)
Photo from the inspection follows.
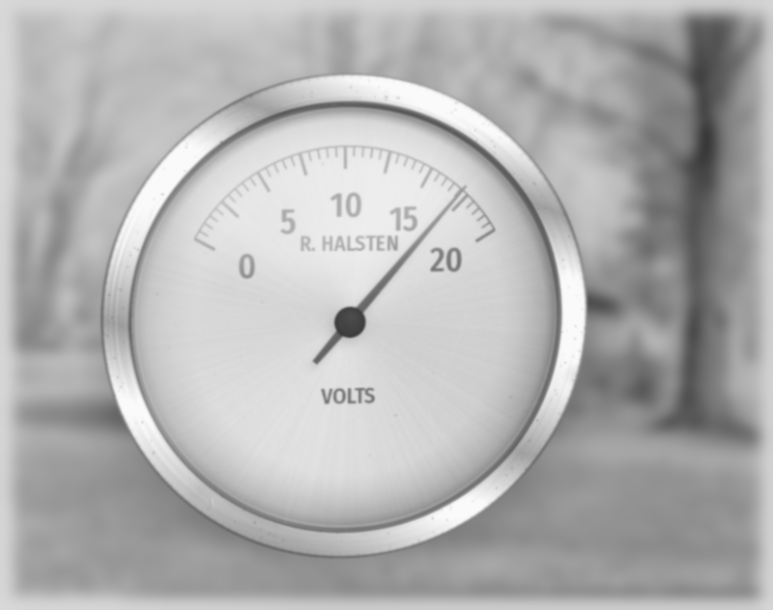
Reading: 17 (V)
